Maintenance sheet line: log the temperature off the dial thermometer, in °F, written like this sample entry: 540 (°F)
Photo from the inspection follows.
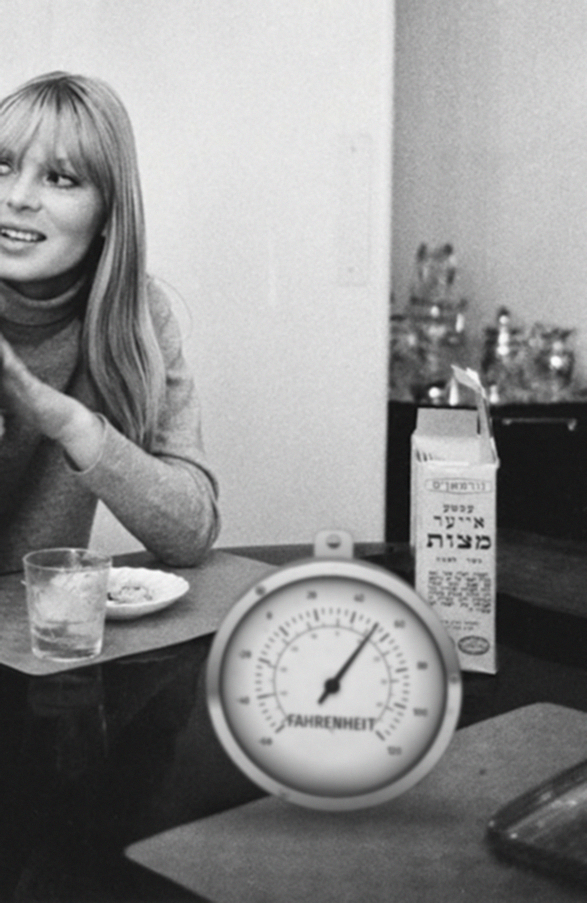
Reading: 52 (°F)
